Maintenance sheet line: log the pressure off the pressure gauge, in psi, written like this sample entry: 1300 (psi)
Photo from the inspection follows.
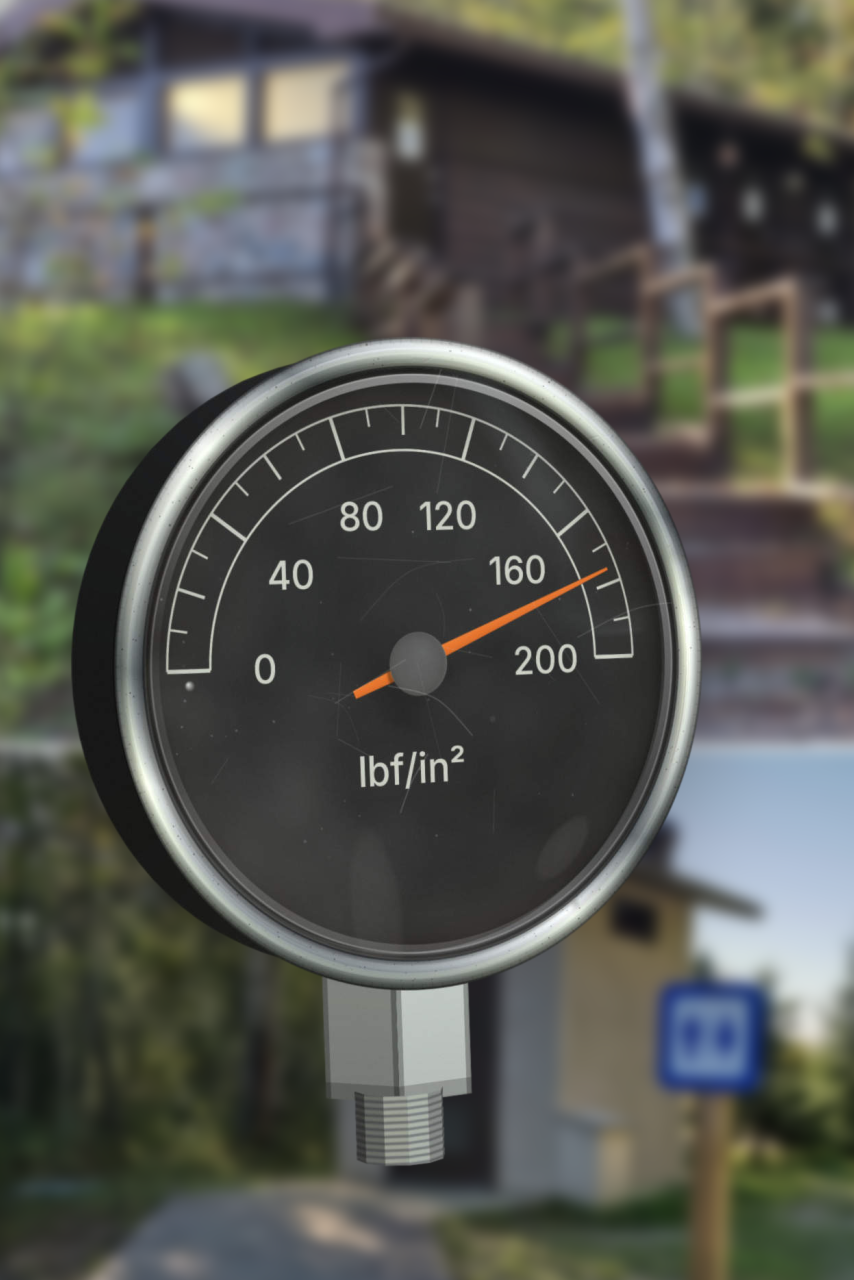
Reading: 175 (psi)
